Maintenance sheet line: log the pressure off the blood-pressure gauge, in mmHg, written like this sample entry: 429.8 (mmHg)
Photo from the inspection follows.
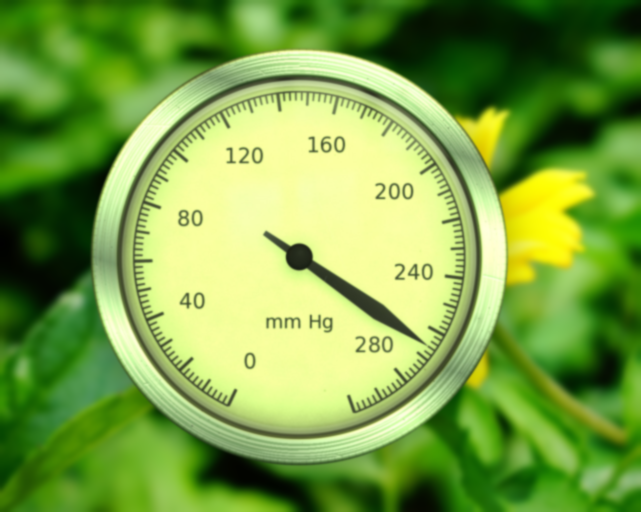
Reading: 266 (mmHg)
